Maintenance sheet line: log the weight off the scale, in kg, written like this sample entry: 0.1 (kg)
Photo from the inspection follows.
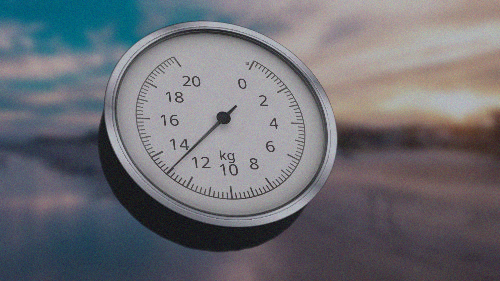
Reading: 13 (kg)
